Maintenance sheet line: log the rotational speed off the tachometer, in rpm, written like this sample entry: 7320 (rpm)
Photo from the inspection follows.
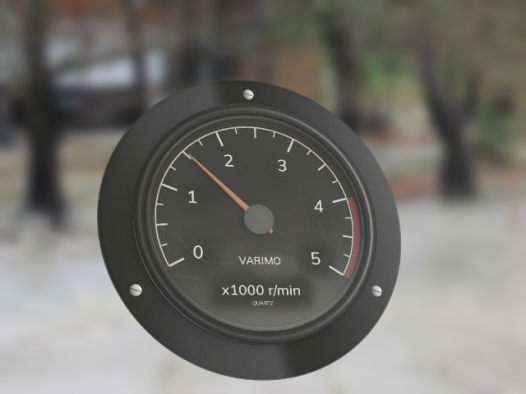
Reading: 1500 (rpm)
